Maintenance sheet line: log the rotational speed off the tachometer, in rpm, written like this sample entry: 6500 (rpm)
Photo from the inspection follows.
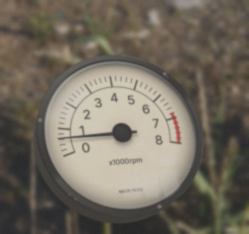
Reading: 600 (rpm)
